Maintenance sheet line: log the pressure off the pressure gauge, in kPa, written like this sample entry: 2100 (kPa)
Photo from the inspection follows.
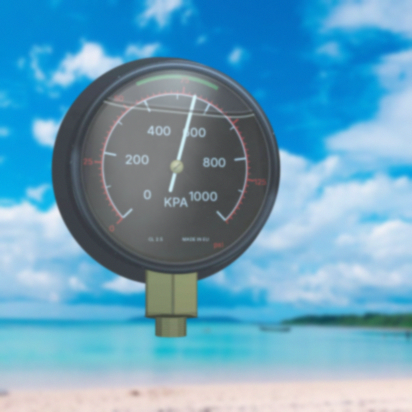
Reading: 550 (kPa)
